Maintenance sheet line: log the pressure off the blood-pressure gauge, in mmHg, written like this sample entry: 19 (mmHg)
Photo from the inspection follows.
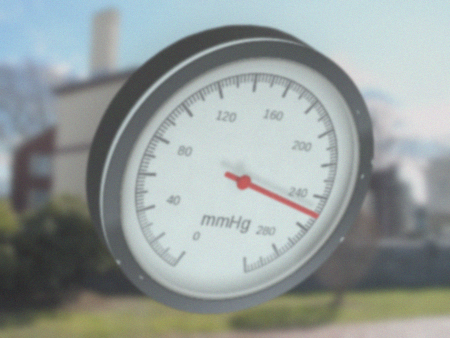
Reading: 250 (mmHg)
